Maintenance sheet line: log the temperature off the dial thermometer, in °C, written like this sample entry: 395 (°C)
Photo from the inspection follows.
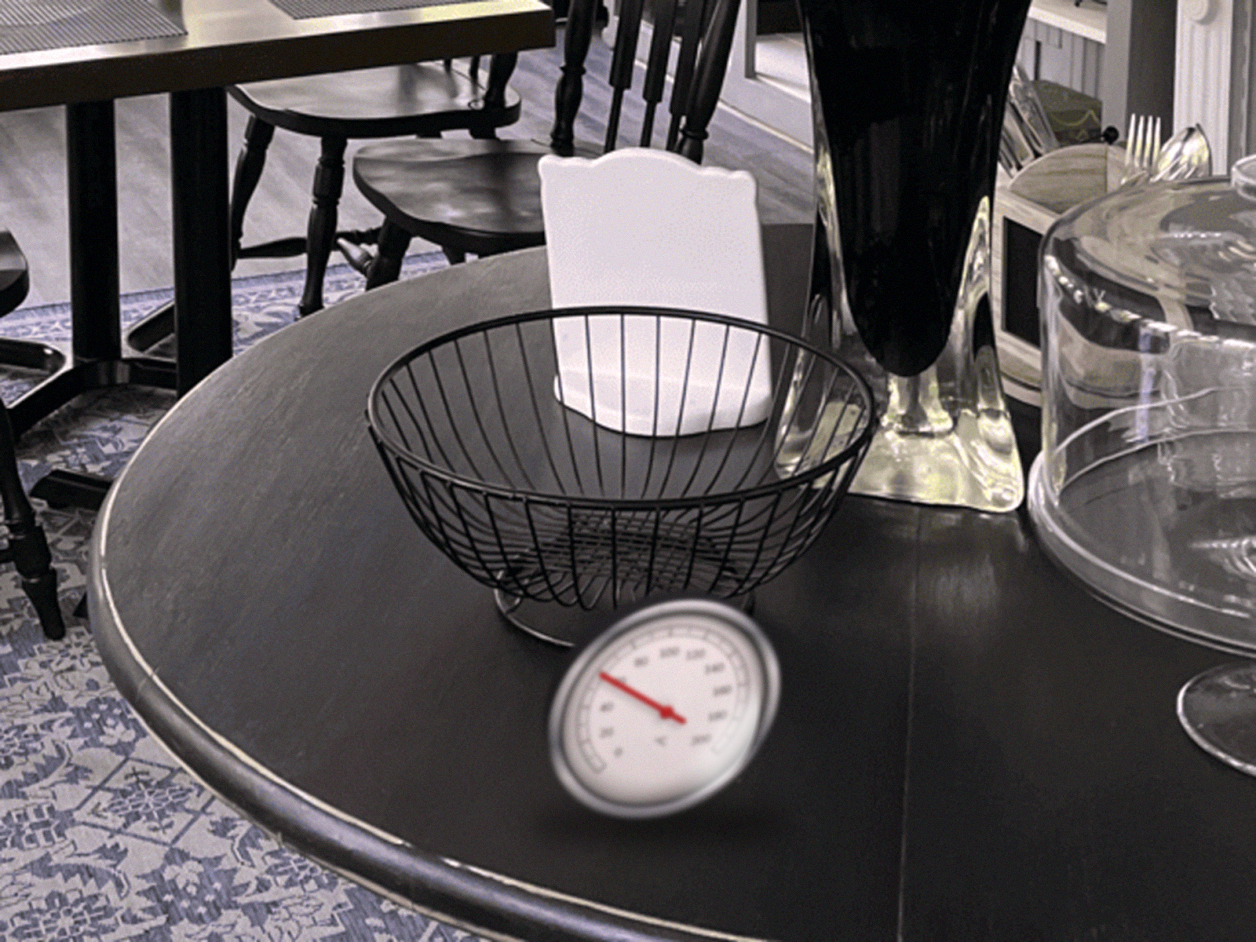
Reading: 60 (°C)
